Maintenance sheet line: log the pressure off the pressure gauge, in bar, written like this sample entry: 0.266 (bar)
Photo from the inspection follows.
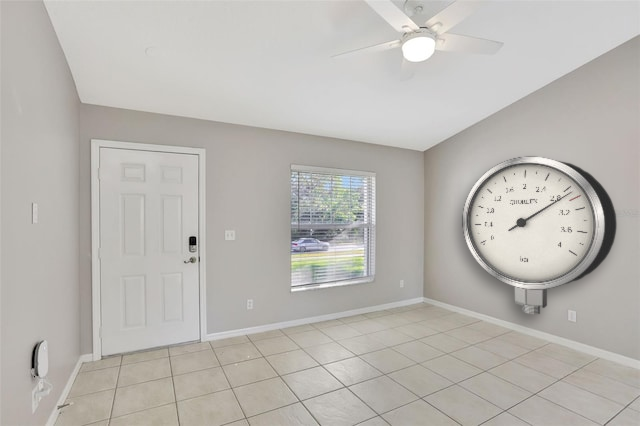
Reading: 2.9 (bar)
